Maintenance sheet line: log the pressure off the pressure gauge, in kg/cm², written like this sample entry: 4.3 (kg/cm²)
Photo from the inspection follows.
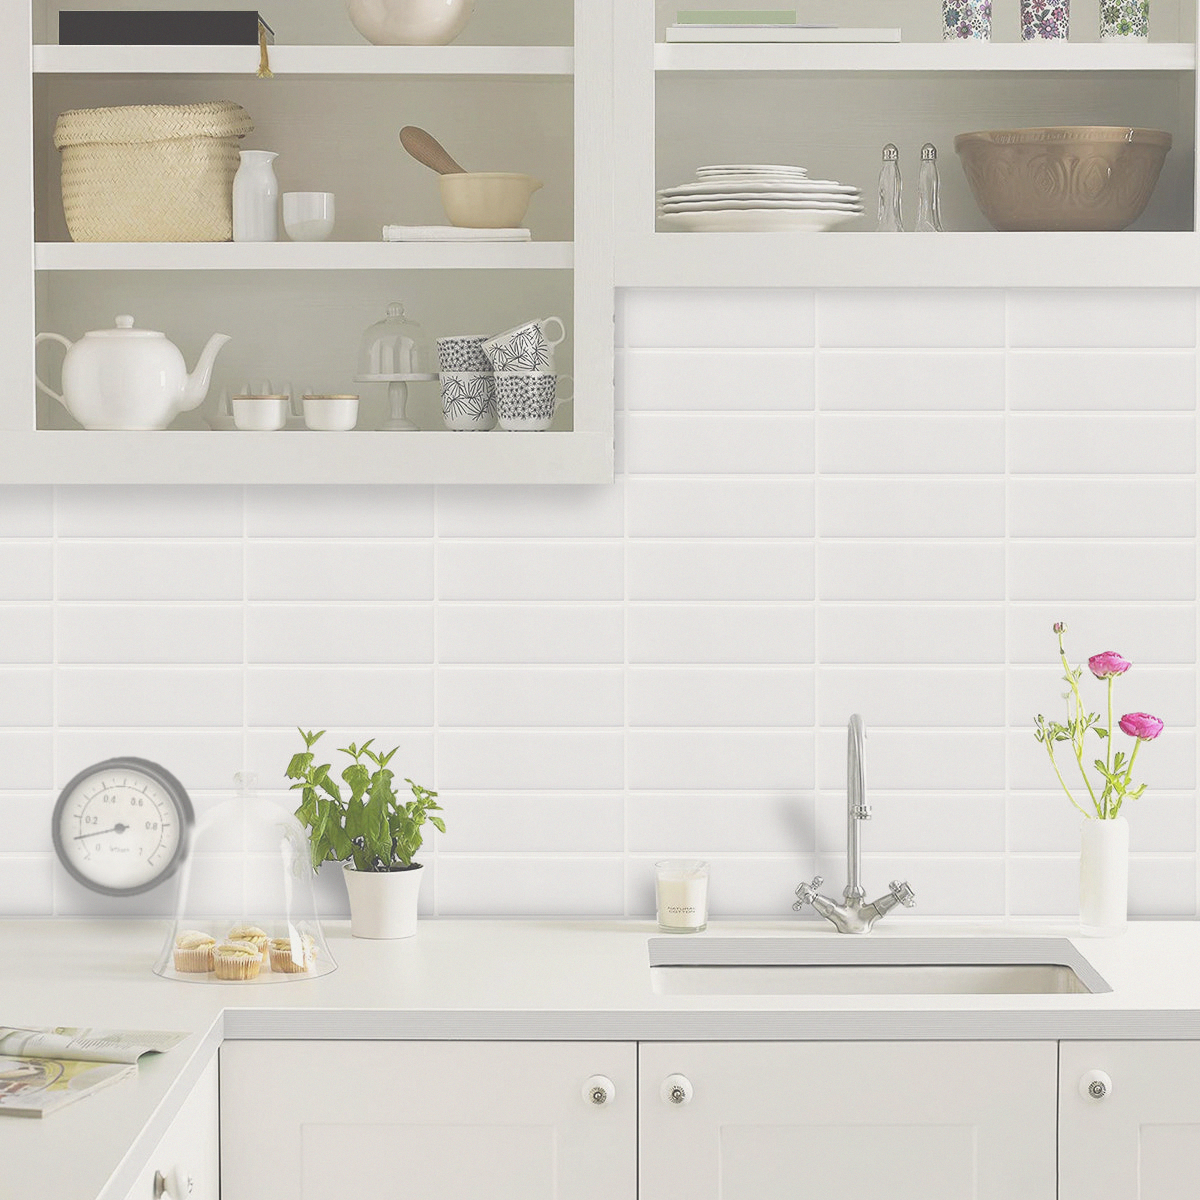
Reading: 0.1 (kg/cm²)
